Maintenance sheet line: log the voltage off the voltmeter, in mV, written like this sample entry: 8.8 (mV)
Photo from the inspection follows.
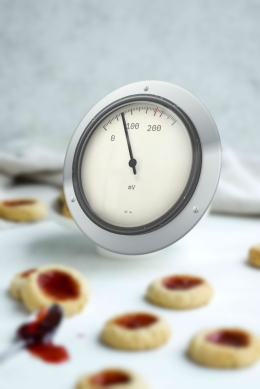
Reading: 75 (mV)
